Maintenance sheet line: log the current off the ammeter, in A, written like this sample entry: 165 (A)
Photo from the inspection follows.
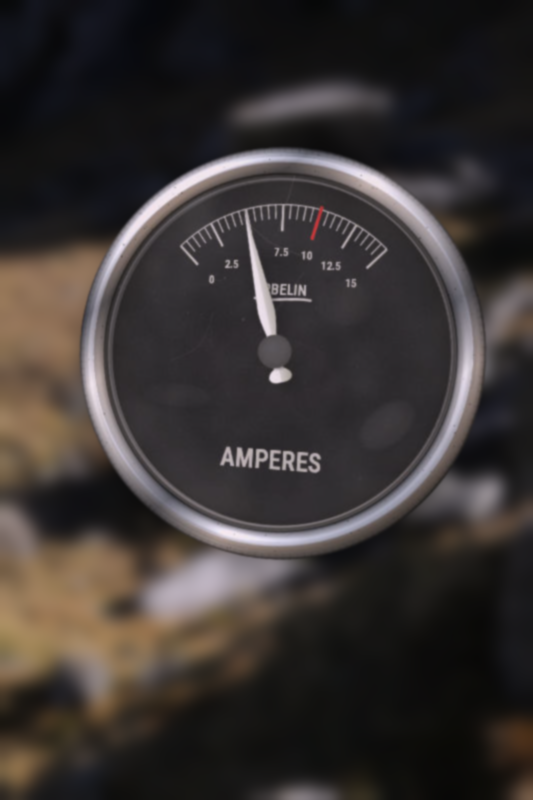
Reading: 5 (A)
